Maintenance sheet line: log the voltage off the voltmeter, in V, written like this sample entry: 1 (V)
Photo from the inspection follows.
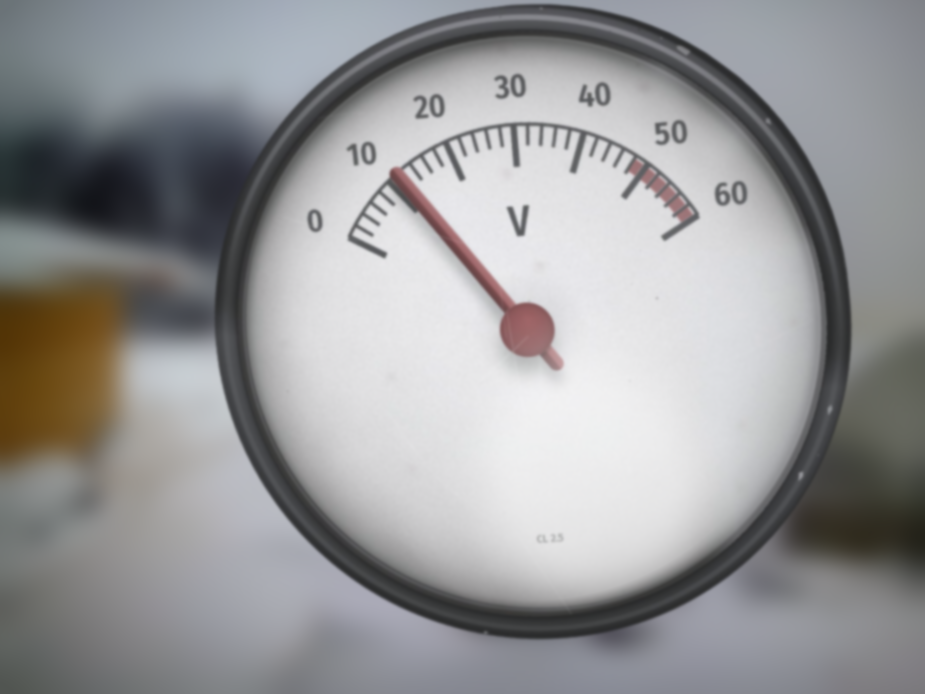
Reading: 12 (V)
